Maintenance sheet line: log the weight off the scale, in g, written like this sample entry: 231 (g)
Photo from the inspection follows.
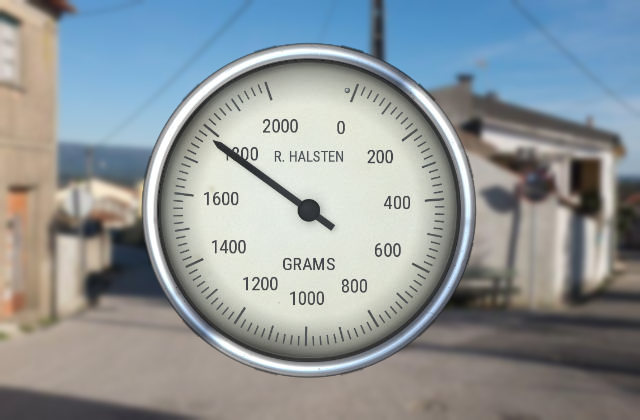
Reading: 1780 (g)
